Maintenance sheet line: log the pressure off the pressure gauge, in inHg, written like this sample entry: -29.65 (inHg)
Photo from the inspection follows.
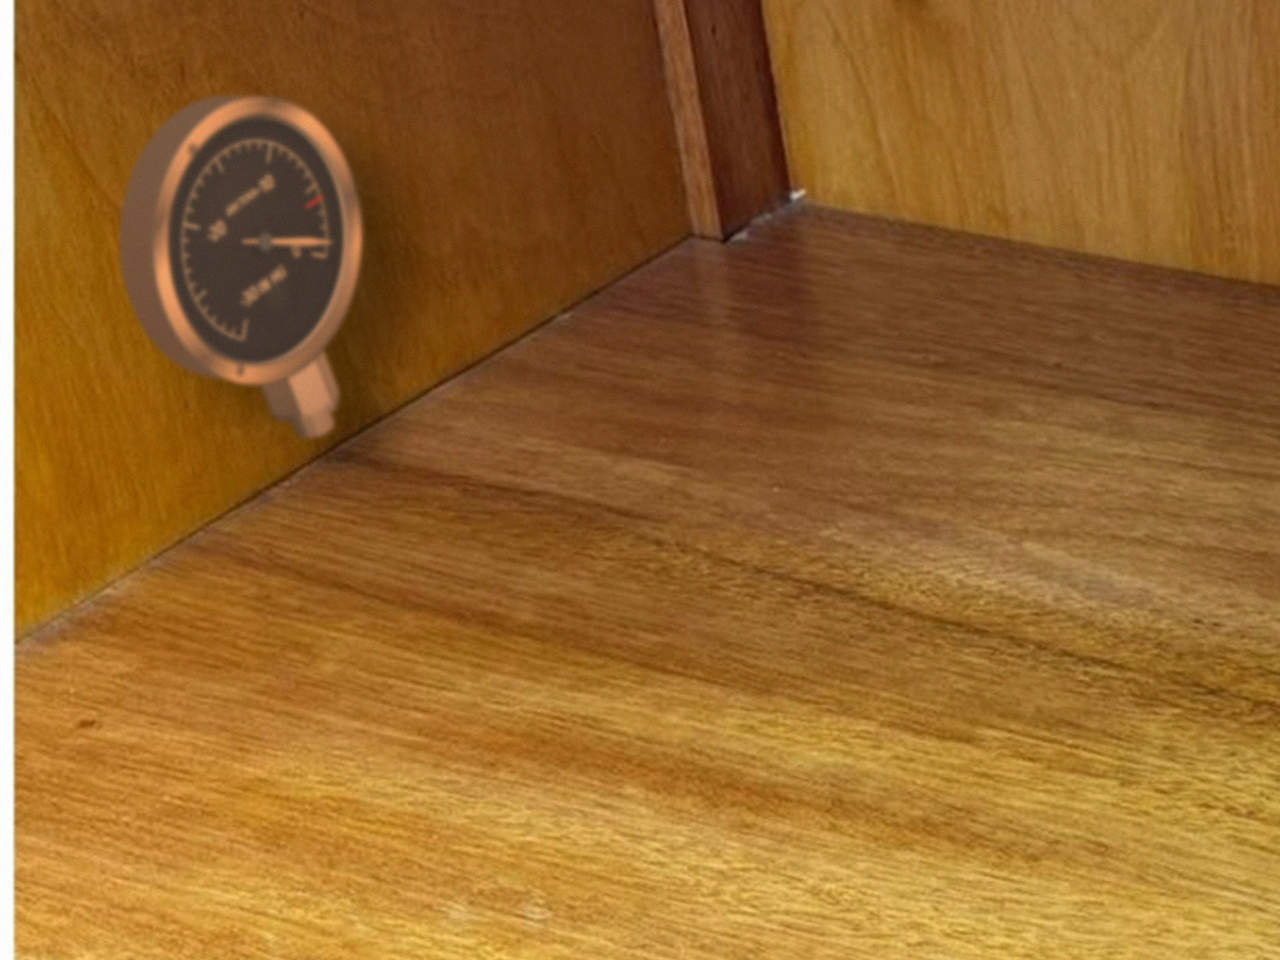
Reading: -1 (inHg)
